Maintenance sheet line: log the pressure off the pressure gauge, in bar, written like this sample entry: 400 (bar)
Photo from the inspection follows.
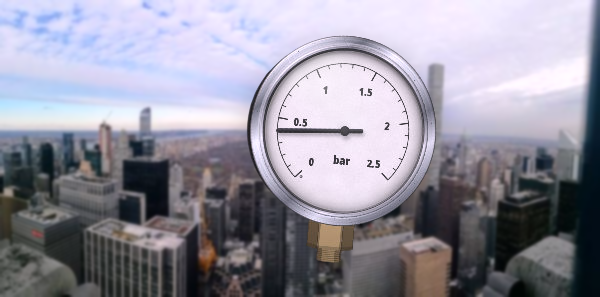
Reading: 0.4 (bar)
